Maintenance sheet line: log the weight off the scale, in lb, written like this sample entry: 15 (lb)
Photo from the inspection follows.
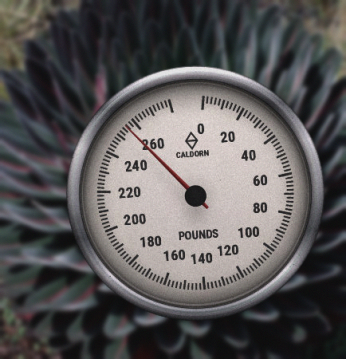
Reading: 256 (lb)
